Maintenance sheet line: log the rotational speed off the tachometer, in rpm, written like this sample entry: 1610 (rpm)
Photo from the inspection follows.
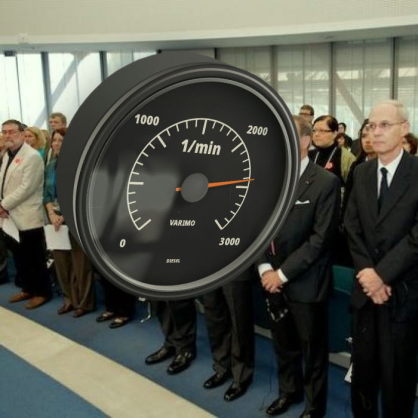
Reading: 2400 (rpm)
